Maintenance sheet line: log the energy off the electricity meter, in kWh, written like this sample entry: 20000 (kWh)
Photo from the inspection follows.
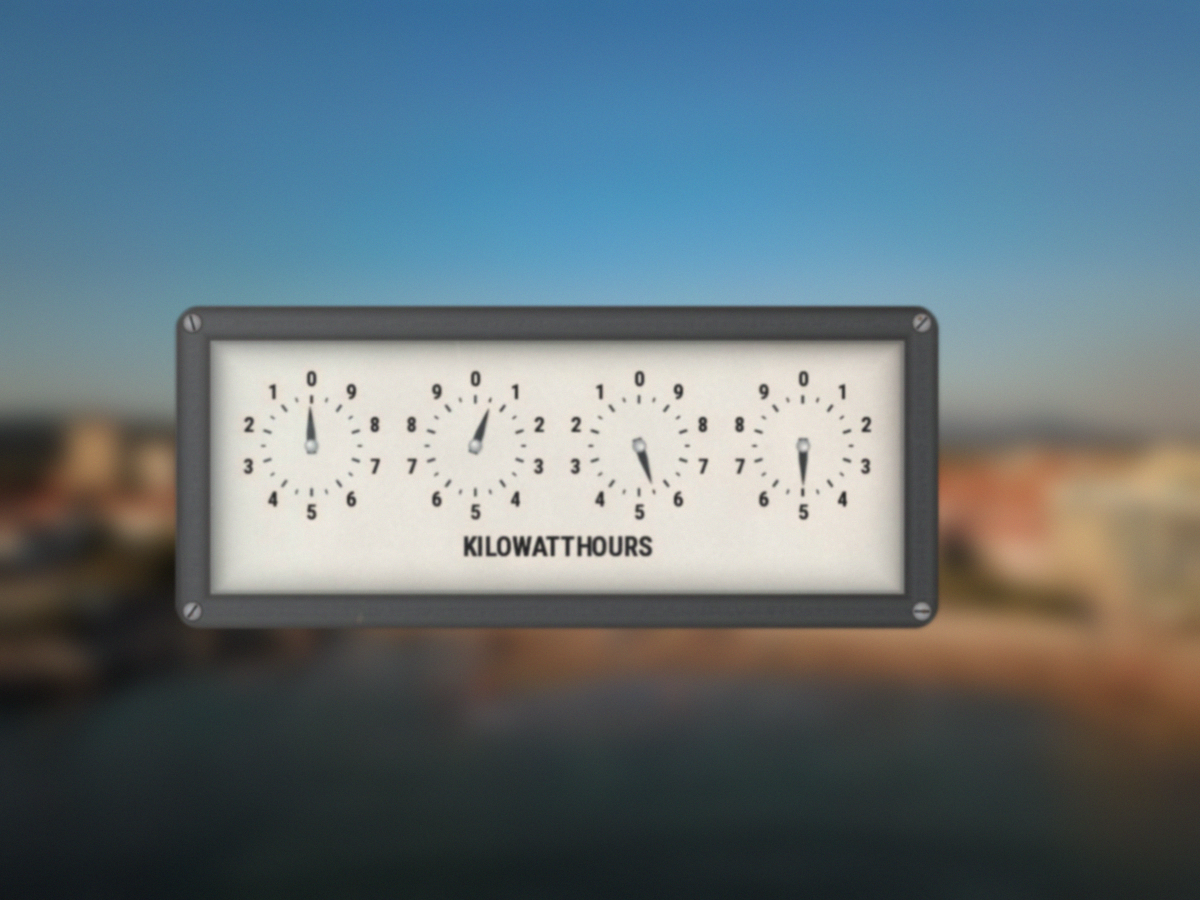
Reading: 55 (kWh)
